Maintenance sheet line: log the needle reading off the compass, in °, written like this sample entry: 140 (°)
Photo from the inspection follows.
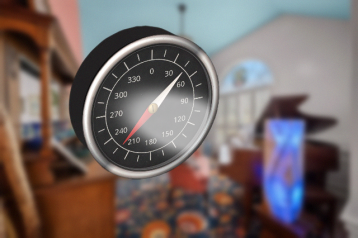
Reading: 225 (°)
